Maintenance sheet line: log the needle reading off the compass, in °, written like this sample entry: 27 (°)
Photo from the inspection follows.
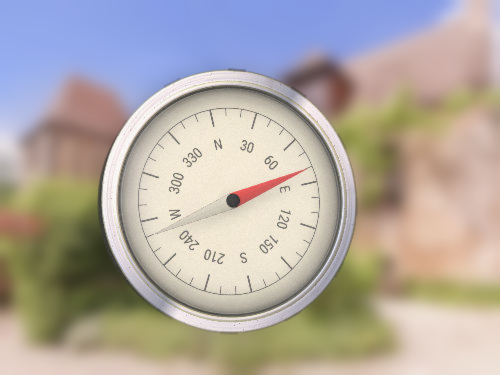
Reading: 80 (°)
